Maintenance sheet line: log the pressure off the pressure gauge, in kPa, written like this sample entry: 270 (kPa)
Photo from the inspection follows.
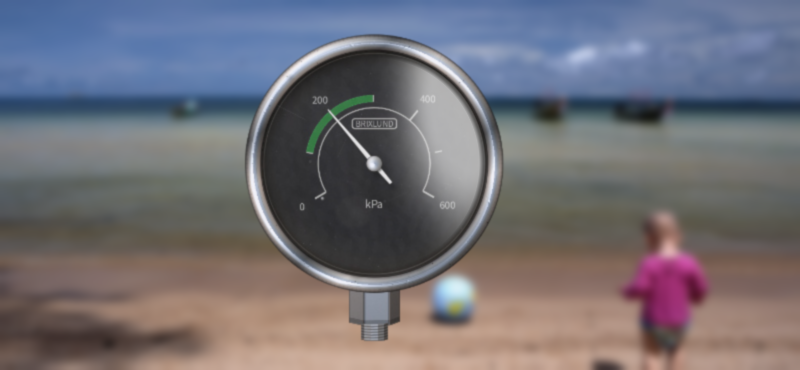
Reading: 200 (kPa)
